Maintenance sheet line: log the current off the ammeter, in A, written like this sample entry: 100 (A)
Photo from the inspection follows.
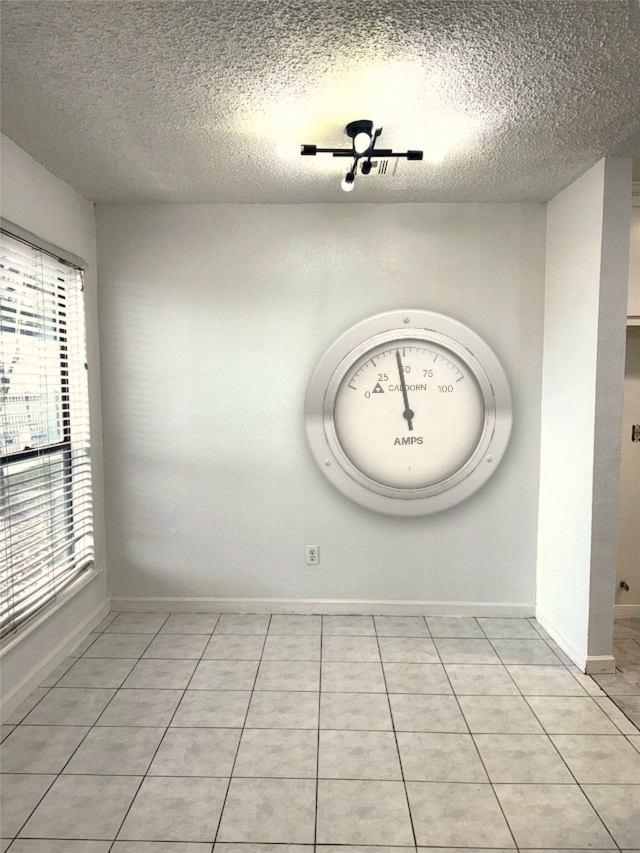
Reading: 45 (A)
